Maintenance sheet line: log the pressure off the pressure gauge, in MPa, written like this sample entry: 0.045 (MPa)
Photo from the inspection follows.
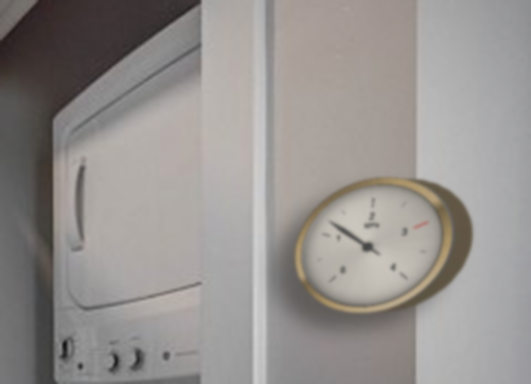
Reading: 1.25 (MPa)
